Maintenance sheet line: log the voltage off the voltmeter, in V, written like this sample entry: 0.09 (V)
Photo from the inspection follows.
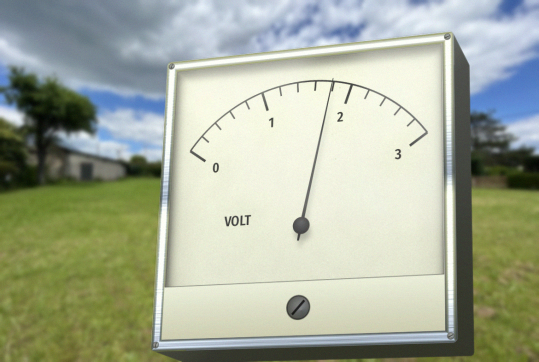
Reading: 1.8 (V)
